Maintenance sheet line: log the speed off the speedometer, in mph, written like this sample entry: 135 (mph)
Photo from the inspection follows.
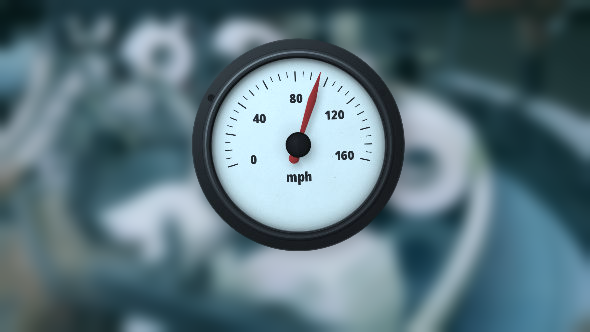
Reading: 95 (mph)
